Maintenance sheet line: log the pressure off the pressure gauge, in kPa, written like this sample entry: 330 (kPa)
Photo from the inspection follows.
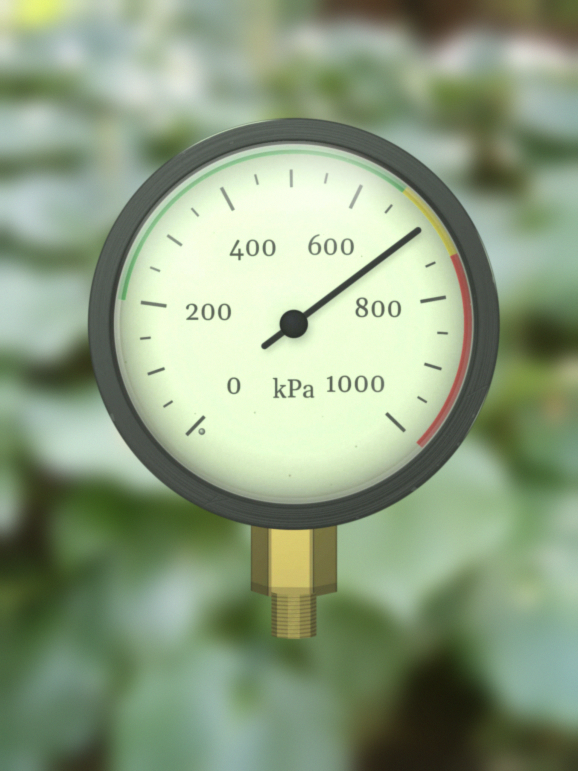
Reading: 700 (kPa)
